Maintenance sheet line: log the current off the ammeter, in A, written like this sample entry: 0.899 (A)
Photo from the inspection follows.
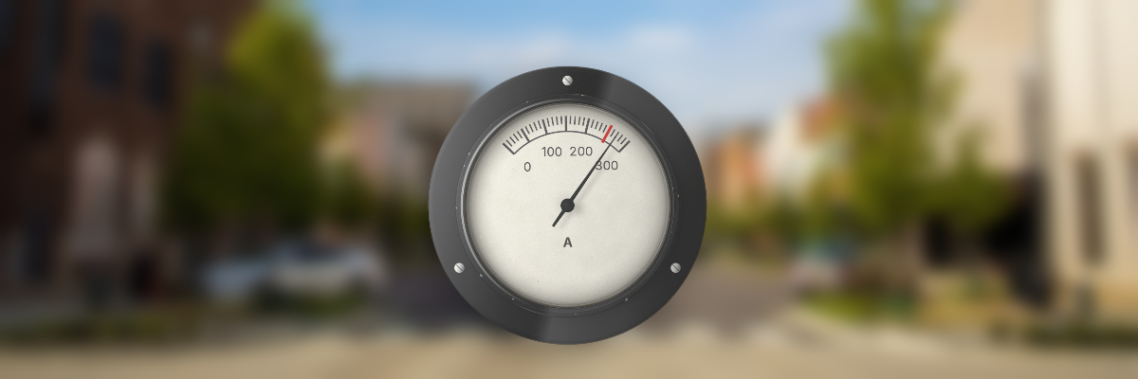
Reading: 270 (A)
